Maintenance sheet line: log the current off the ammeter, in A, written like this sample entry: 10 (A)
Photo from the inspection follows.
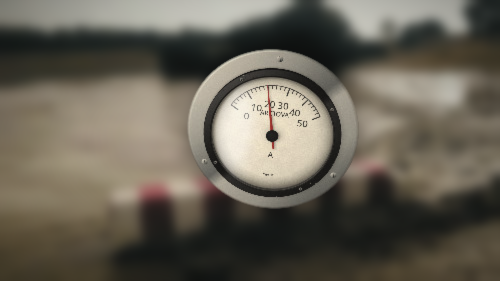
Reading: 20 (A)
